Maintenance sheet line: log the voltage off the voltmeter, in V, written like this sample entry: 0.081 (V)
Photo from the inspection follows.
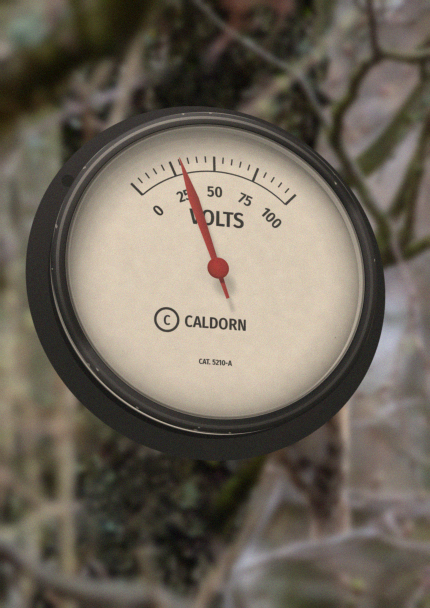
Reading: 30 (V)
